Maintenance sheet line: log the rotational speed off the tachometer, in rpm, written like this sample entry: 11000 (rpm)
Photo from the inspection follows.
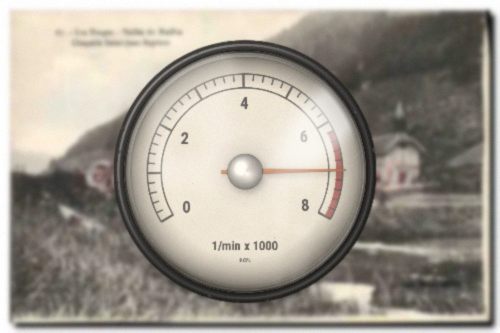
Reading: 7000 (rpm)
